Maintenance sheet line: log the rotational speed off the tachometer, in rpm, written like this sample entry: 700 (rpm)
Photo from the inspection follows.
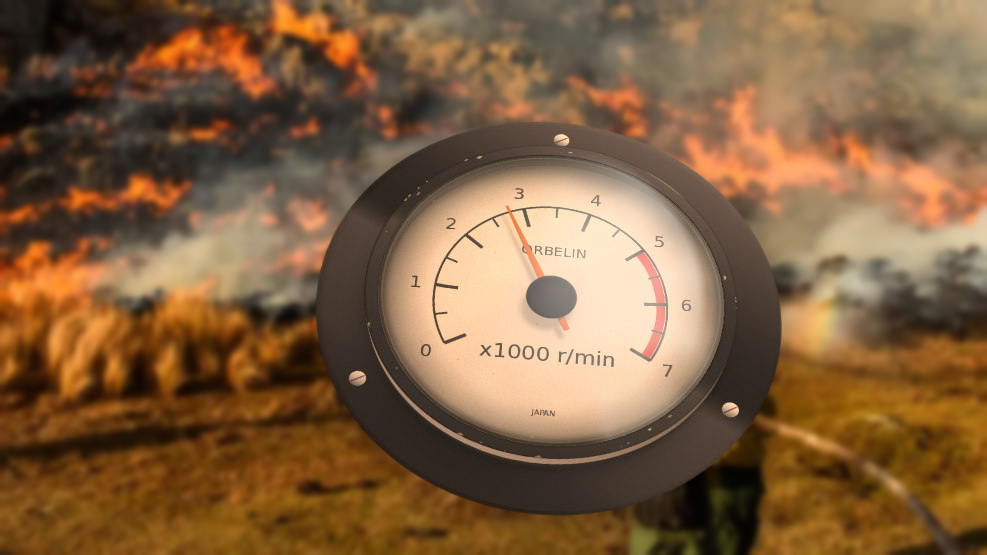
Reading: 2750 (rpm)
